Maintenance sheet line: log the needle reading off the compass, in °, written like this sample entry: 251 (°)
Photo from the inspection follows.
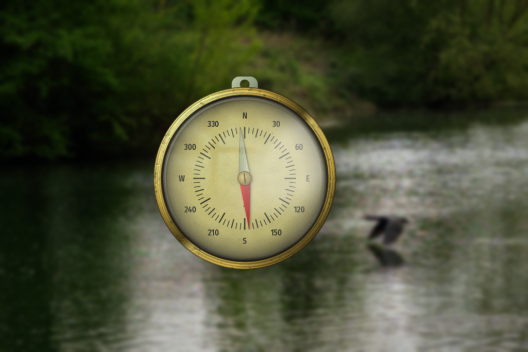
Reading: 175 (°)
